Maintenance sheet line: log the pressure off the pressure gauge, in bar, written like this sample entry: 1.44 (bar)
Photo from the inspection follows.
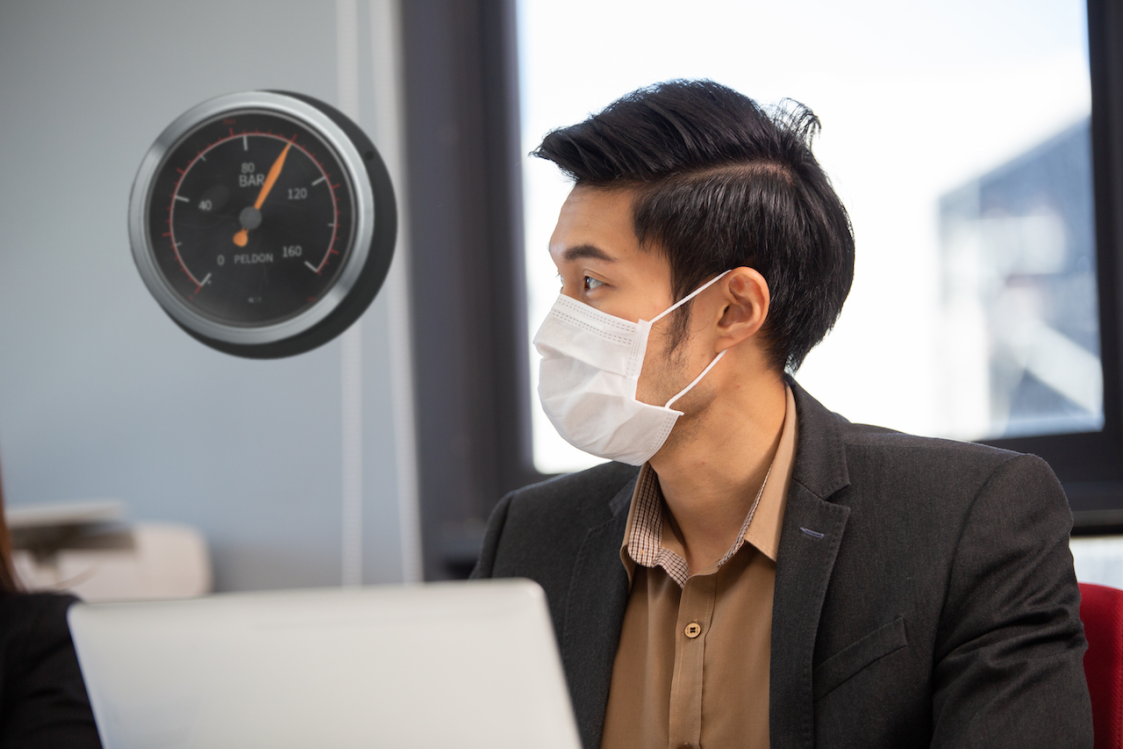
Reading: 100 (bar)
